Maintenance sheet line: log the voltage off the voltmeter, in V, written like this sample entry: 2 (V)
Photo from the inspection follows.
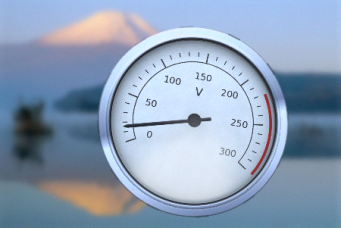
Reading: 15 (V)
